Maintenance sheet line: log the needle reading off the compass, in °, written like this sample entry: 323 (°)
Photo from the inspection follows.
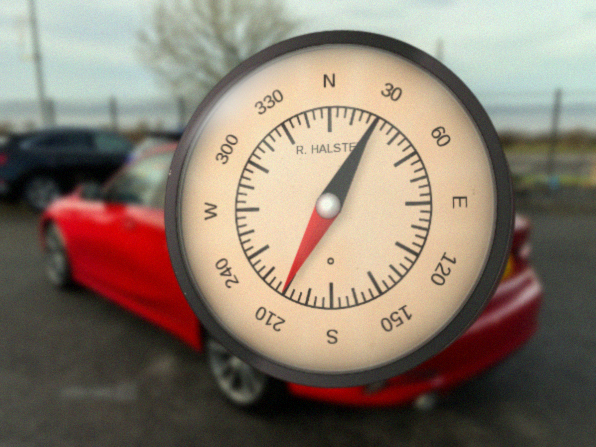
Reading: 210 (°)
